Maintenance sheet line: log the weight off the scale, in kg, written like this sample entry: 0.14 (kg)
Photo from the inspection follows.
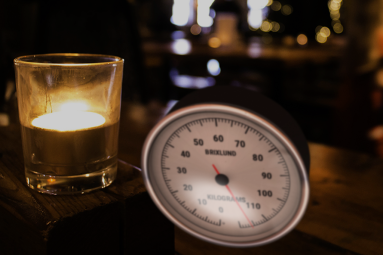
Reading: 115 (kg)
